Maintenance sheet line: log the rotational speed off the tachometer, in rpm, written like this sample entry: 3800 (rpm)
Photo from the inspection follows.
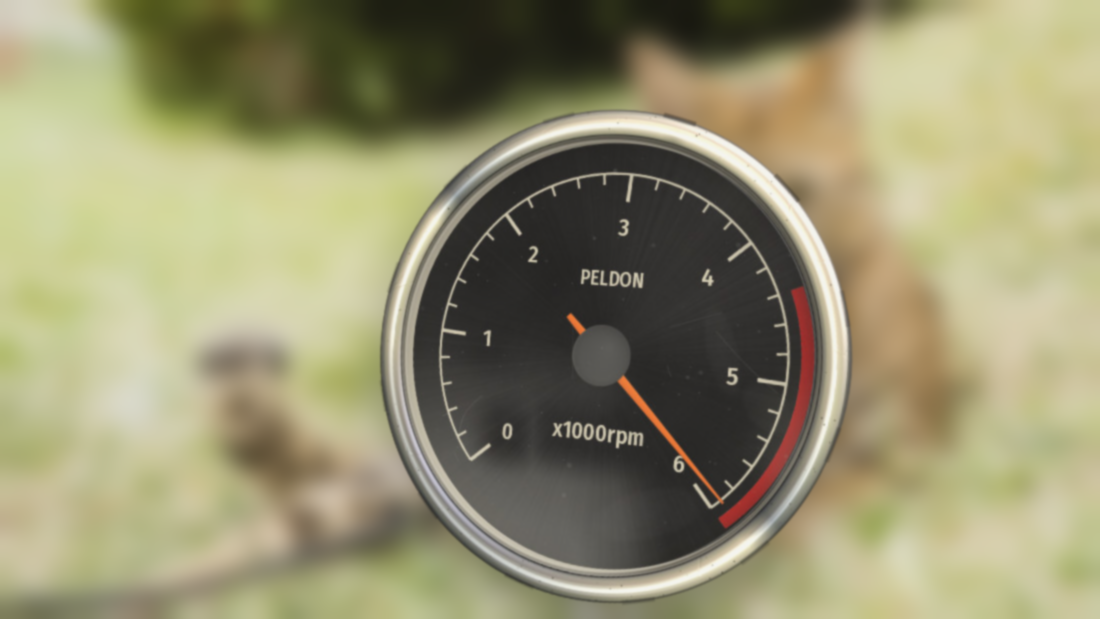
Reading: 5900 (rpm)
